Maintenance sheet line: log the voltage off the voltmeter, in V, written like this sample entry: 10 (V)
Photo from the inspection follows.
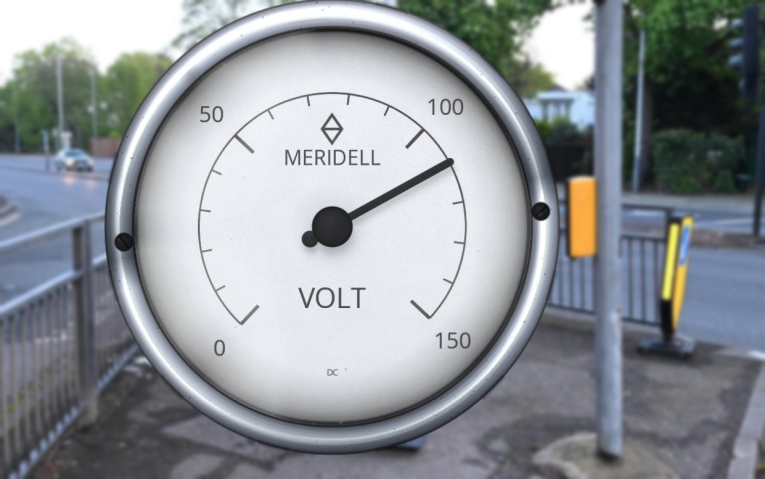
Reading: 110 (V)
